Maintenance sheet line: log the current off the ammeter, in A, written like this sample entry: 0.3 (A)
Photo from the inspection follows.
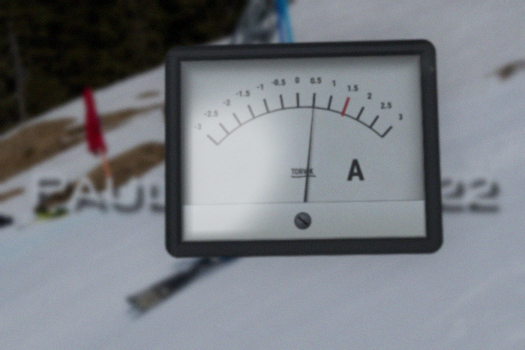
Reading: 0.5 (A)
